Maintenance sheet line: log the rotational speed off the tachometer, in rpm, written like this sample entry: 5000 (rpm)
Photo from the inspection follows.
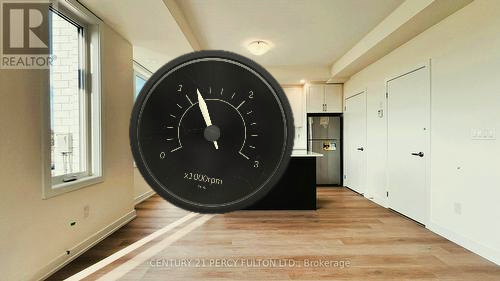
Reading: 1200 (rpm)
